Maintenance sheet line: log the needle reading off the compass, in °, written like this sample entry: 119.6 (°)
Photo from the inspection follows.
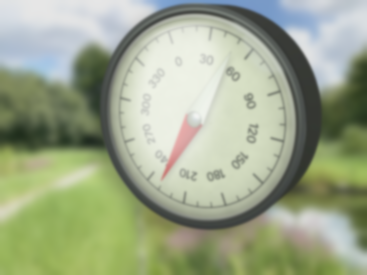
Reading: 230 (°)
